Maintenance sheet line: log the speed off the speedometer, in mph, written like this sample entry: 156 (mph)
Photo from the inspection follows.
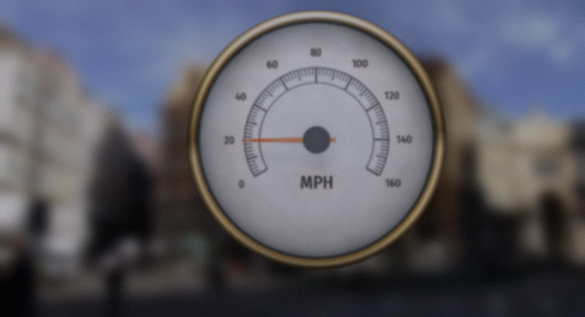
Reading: 20 (mph)
